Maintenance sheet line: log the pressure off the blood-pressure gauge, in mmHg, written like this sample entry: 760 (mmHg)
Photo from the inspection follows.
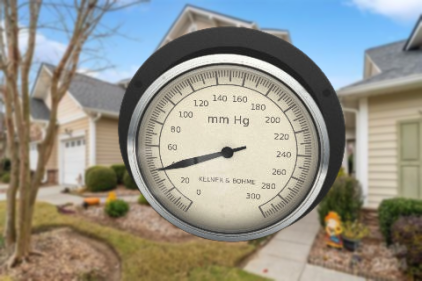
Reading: 40 (mmHg)
